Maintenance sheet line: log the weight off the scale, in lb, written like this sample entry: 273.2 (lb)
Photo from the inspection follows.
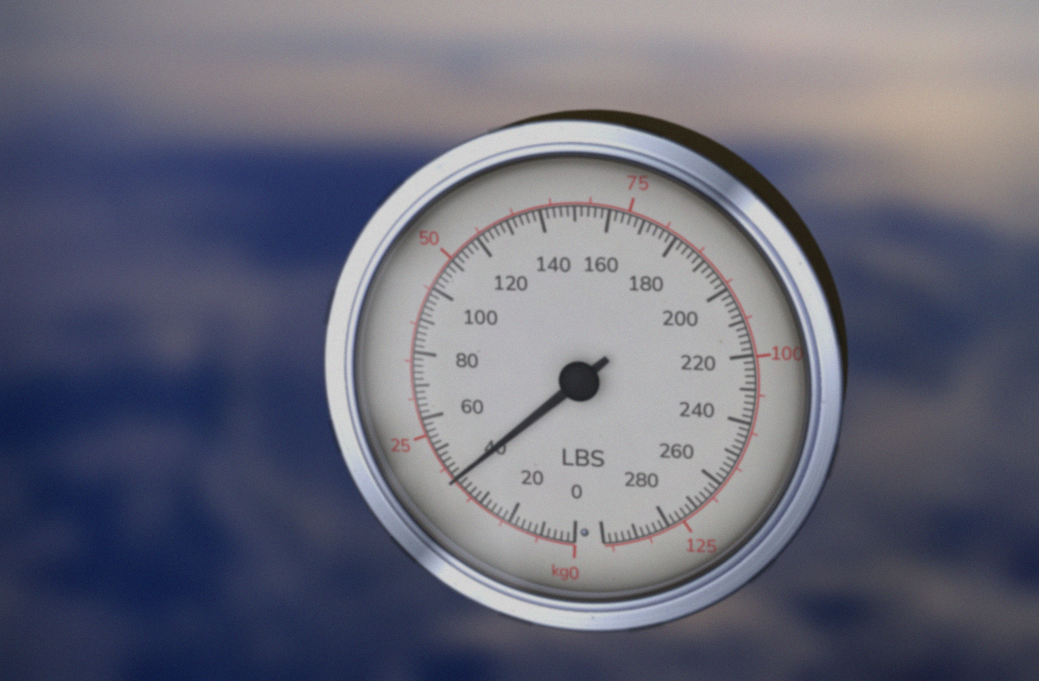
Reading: 40 (lb)
